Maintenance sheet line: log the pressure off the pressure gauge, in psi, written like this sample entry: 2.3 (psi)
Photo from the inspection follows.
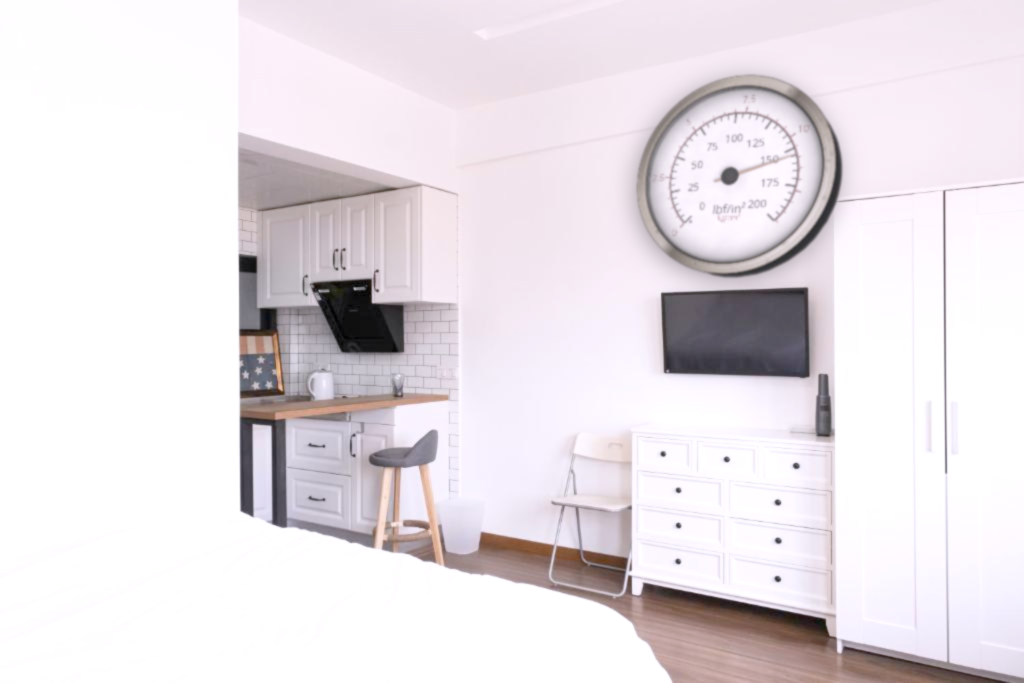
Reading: 155 (psi)
